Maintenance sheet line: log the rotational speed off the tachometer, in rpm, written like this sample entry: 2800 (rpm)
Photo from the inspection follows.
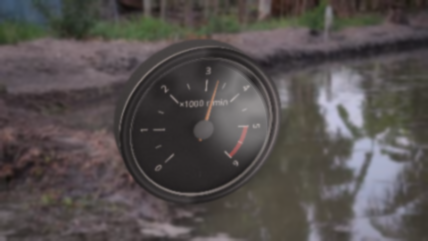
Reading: 3250 (rpm)
